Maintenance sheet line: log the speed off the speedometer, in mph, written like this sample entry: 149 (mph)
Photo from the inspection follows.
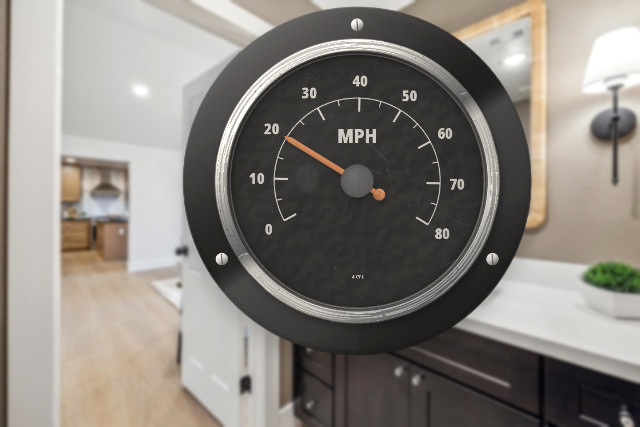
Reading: 20 (mph)
